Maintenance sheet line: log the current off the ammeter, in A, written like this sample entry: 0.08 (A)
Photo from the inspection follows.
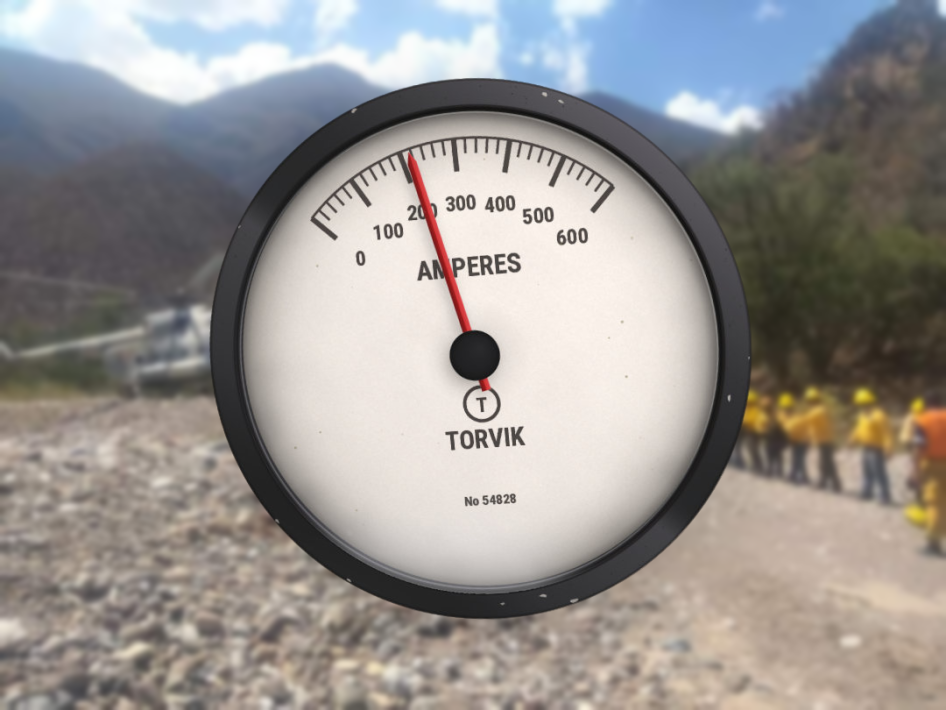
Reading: 220 (A)
